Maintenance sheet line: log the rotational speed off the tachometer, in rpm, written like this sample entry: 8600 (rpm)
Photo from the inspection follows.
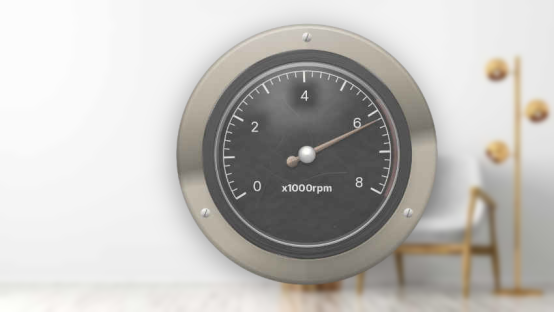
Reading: 6200 (rpm)
